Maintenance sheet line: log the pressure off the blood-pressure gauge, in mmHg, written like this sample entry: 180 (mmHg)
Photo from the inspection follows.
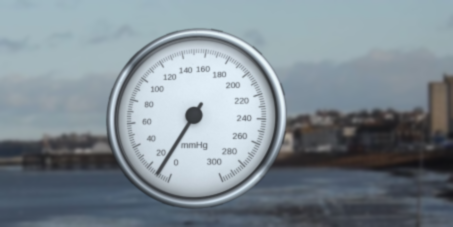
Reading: 10 (mmHg)
